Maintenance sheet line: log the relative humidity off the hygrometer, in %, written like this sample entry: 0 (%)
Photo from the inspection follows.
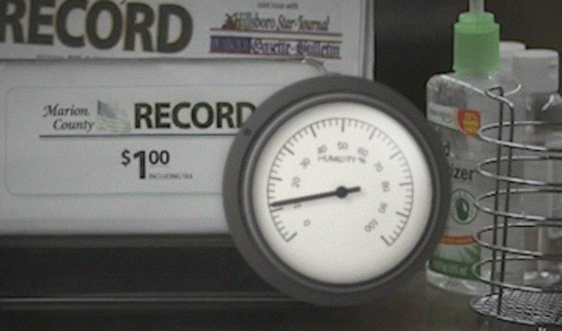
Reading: 12 (%)
